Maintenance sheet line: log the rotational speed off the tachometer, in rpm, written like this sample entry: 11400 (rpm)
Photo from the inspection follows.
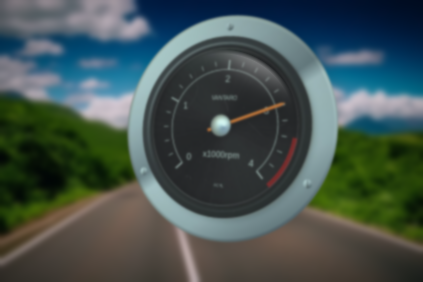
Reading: 3000 (rpm)
